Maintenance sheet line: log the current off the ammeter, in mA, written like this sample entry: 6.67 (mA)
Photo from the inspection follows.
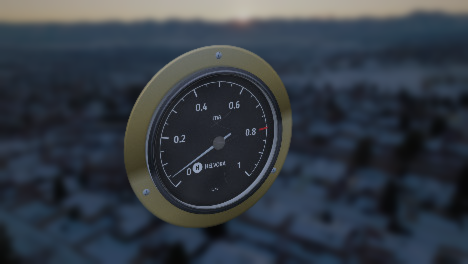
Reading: 0.05 (mA)
